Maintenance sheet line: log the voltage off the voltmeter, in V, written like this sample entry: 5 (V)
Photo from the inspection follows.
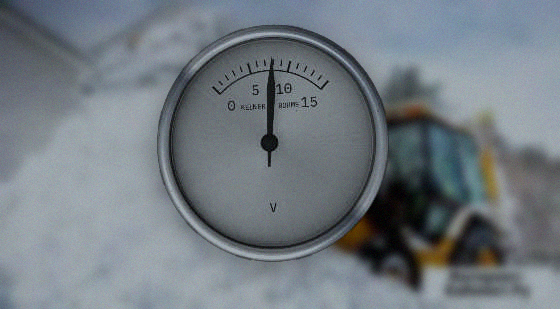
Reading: 8 (V)
